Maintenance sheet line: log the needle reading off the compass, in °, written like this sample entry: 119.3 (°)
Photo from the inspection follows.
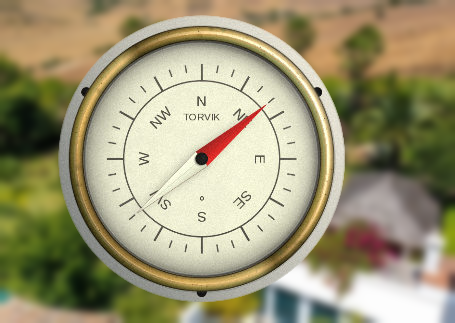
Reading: 50 (°)
